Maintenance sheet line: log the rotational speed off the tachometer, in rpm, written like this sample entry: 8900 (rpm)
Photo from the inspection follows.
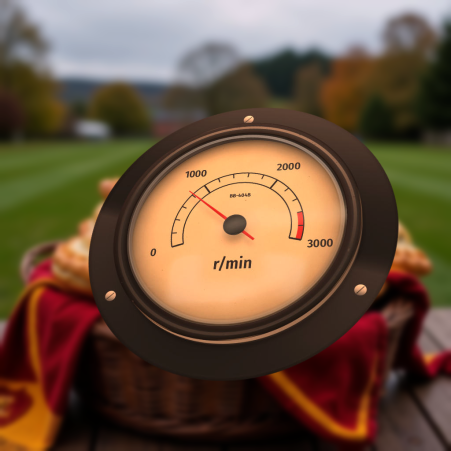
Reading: 800 (rpm)
